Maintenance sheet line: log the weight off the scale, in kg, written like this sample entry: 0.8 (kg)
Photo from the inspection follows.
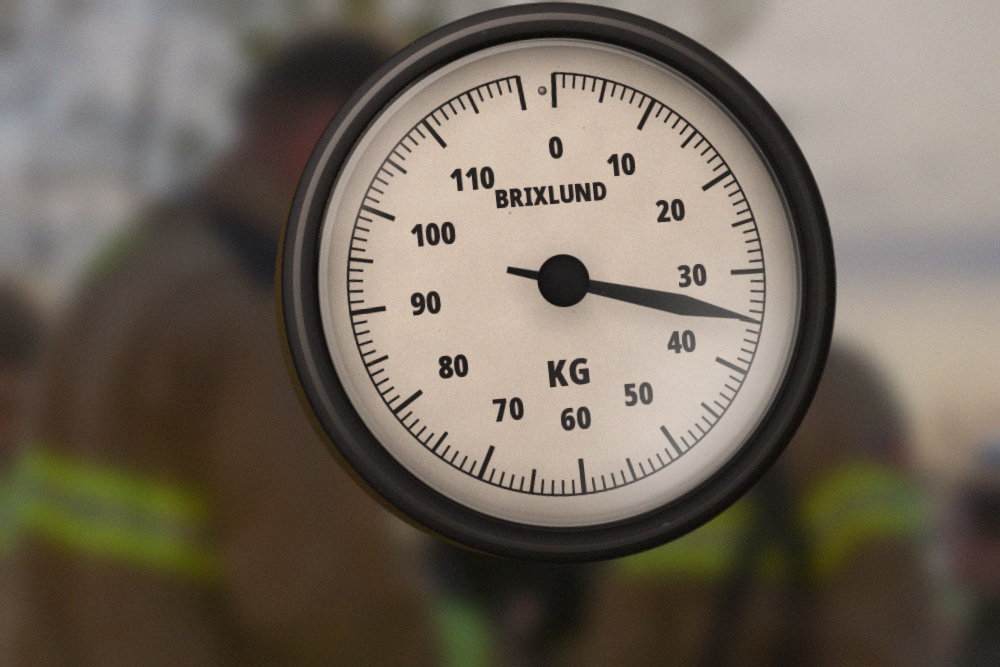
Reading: 35 (kg)
